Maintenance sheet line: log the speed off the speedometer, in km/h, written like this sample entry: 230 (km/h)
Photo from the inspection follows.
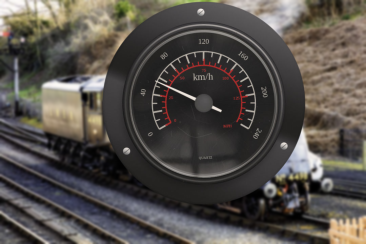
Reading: 55 (km/h)
